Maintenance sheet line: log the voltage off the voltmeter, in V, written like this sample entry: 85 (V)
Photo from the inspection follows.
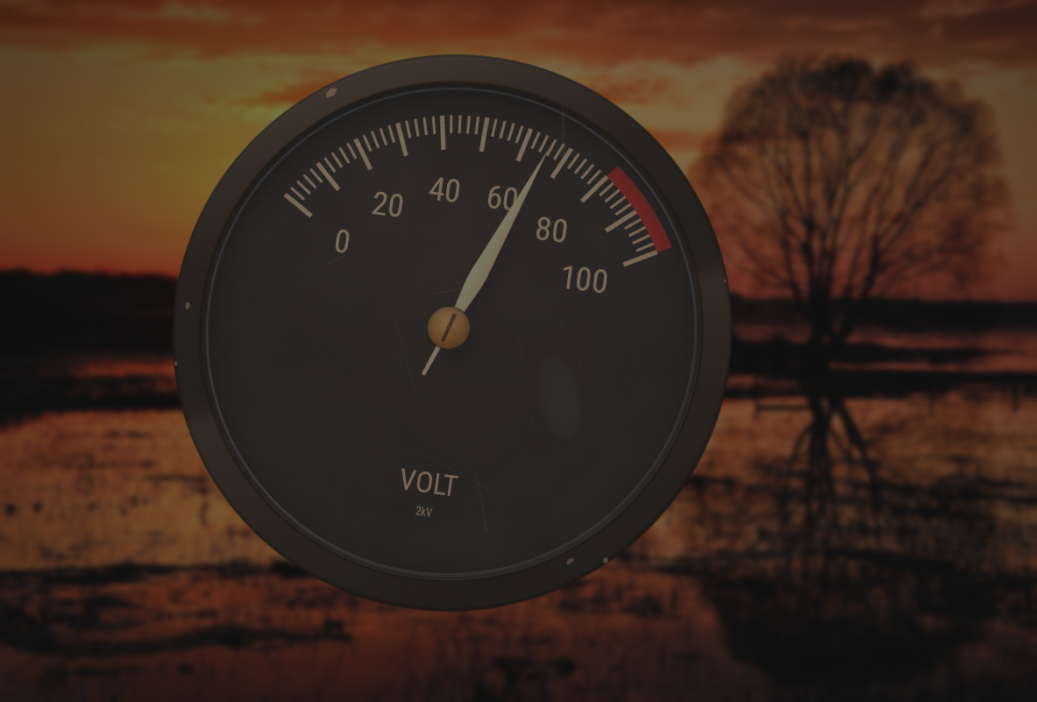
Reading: 66 (V)
